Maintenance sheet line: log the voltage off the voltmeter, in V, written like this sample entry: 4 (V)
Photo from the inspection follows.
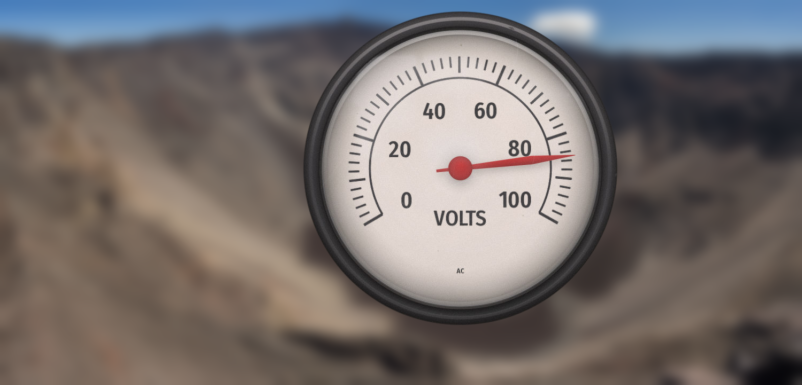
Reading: 85 (V)
